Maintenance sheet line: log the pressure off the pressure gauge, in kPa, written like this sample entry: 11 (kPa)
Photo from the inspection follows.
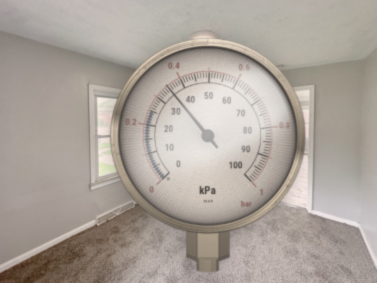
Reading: 35 (kPa)
